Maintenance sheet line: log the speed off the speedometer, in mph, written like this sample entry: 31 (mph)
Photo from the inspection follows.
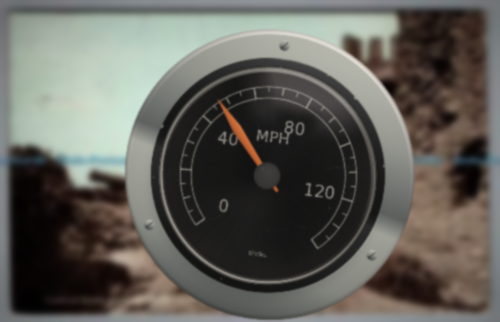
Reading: 47.5 (mph)
